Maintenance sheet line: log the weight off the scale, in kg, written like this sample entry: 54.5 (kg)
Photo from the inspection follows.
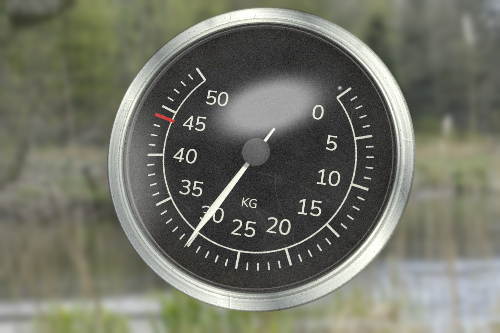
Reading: 30 (kg)
